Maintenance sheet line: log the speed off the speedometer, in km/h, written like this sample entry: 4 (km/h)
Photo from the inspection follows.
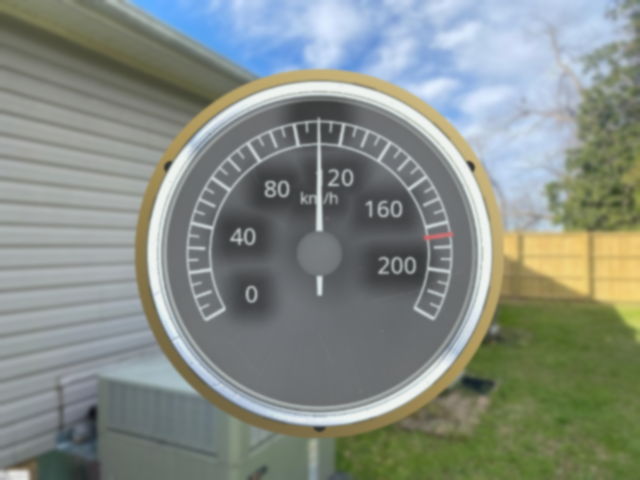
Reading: 110 (km/h)
